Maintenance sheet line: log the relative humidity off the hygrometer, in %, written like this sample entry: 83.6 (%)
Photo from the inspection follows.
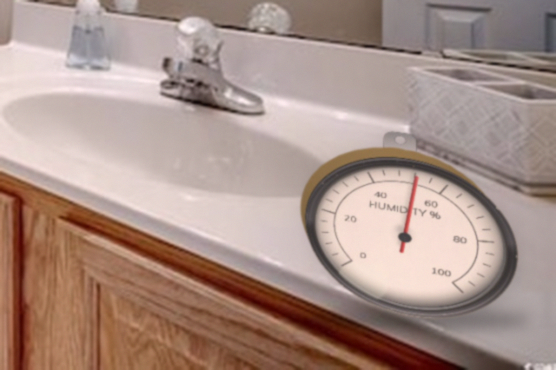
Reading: 52 (%)
